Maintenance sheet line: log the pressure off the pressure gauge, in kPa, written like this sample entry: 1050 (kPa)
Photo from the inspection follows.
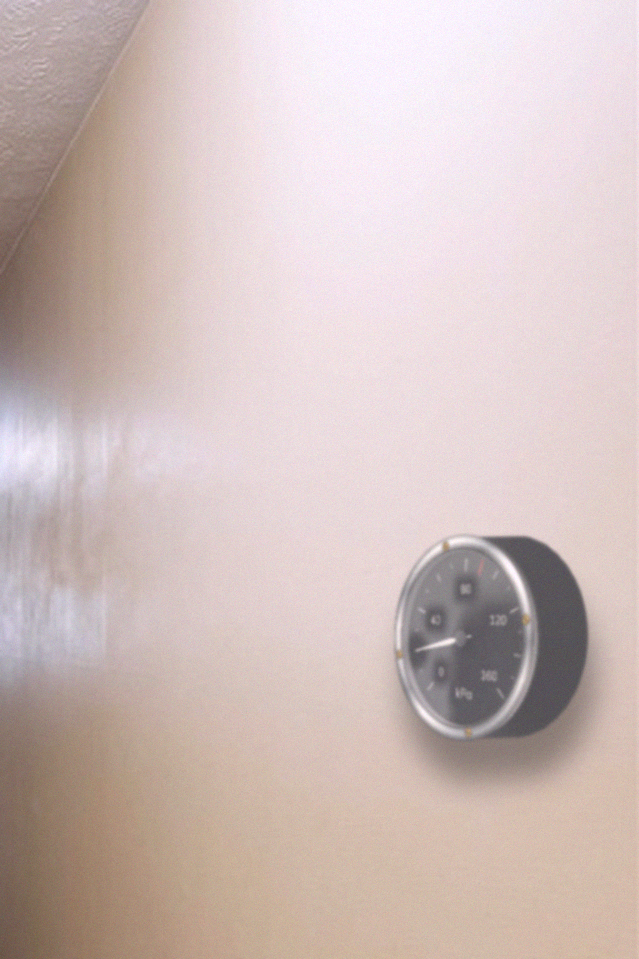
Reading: 20 (kPa)
